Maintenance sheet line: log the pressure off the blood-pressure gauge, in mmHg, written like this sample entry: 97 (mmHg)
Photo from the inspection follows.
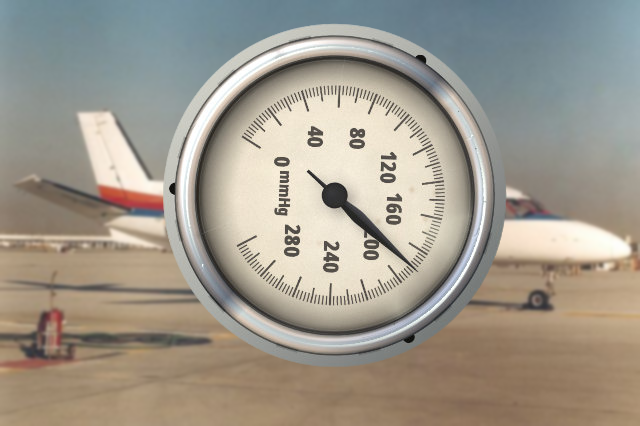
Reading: 190 (mmHg)
